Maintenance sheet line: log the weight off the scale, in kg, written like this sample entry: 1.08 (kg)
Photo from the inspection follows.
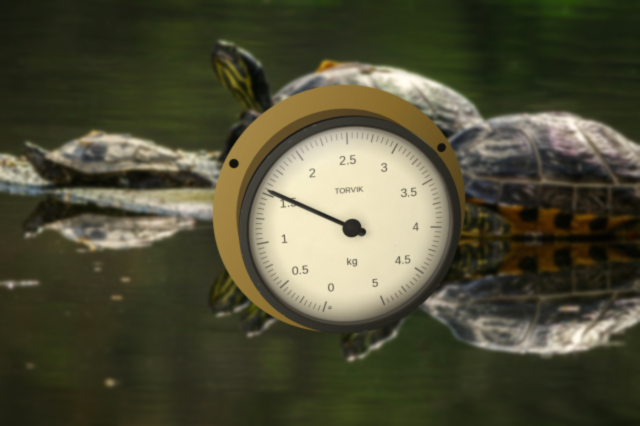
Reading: 1.55 (kg)
